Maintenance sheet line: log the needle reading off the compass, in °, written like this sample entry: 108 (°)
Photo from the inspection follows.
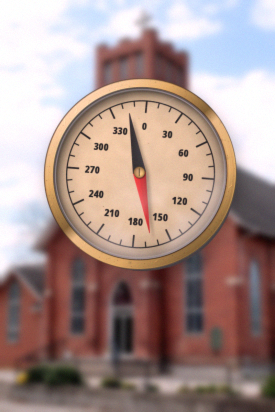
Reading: 165 (°)
